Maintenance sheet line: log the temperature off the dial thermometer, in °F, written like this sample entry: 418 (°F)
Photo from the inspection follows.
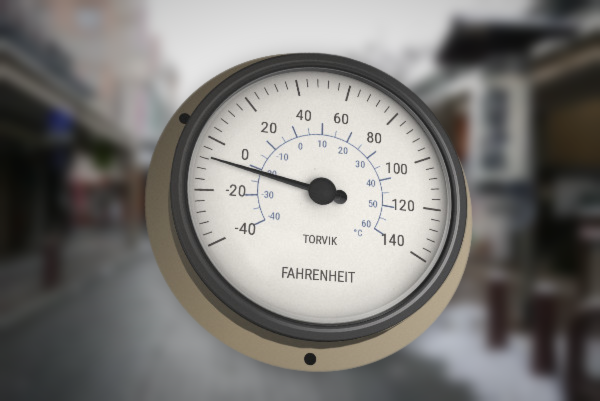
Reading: -8 (°F)
